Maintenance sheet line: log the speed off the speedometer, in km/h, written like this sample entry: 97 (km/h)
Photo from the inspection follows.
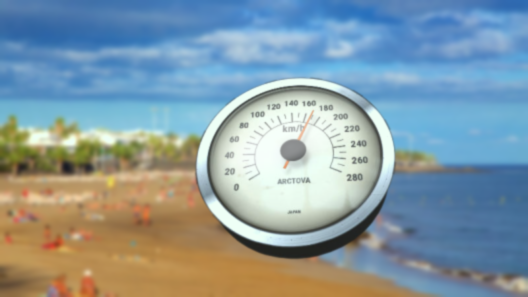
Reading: 170 (km/h)
